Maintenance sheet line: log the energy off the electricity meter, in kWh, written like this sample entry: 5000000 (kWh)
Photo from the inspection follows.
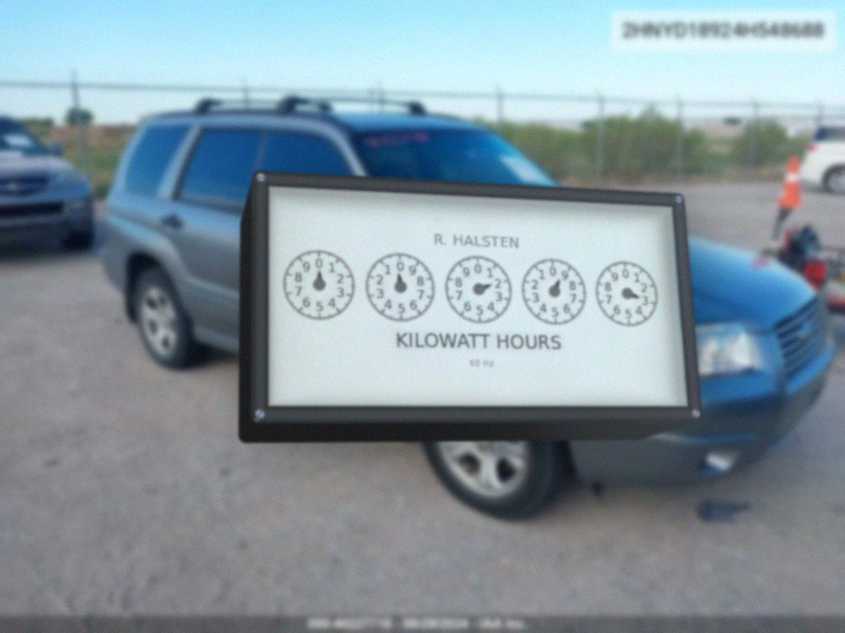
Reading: 193 (kWh)
